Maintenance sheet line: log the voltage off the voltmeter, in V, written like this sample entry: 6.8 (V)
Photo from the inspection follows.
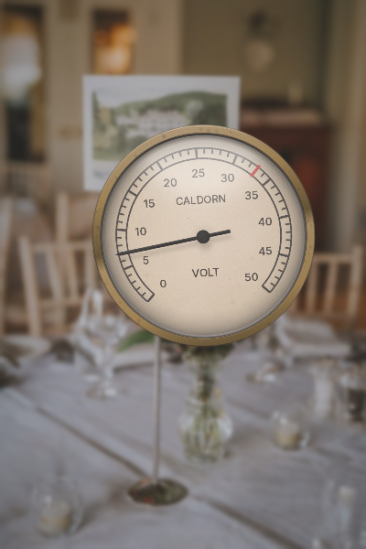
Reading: 7 (V)
